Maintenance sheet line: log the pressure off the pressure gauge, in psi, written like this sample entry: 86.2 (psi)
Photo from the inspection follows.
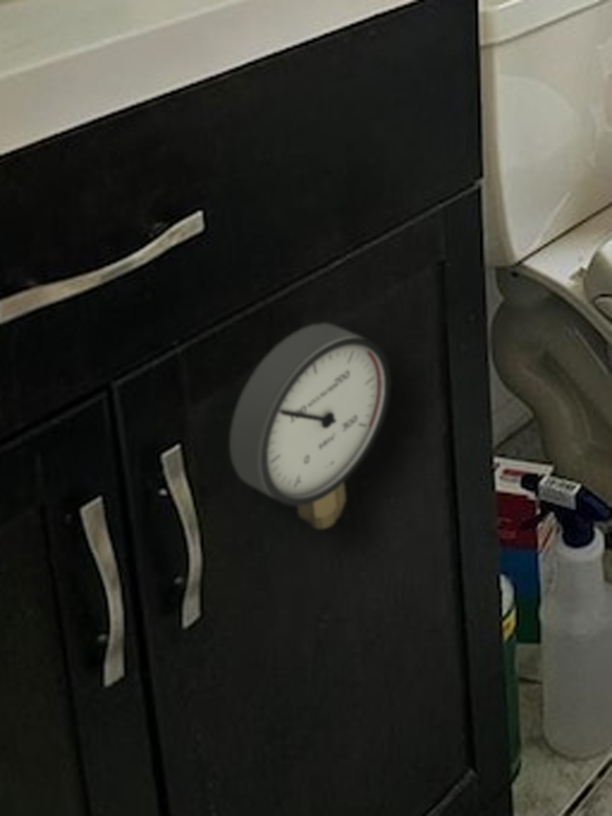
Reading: 100 (psi)
